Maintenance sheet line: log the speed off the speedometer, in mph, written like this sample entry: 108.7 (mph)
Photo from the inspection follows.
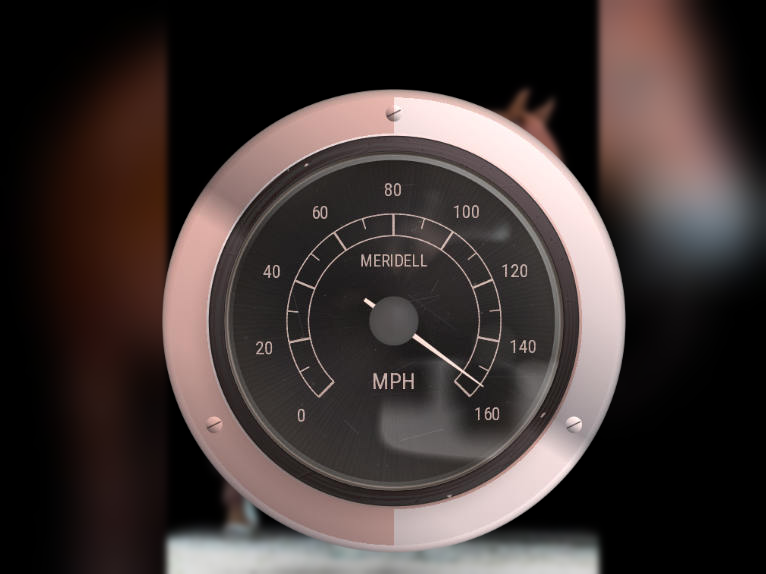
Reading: 155 (mph)
